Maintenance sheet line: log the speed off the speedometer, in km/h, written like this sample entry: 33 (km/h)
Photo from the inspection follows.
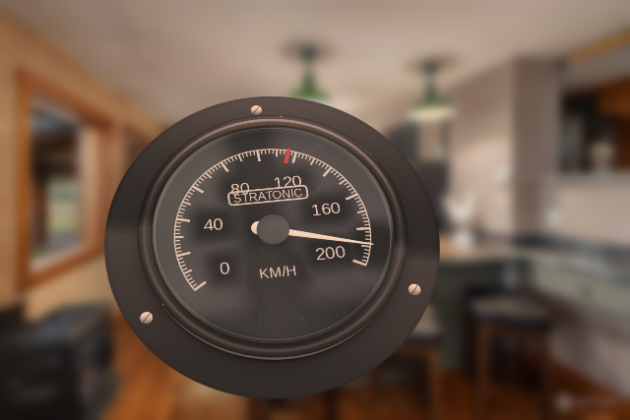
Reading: 190 (km/h)
